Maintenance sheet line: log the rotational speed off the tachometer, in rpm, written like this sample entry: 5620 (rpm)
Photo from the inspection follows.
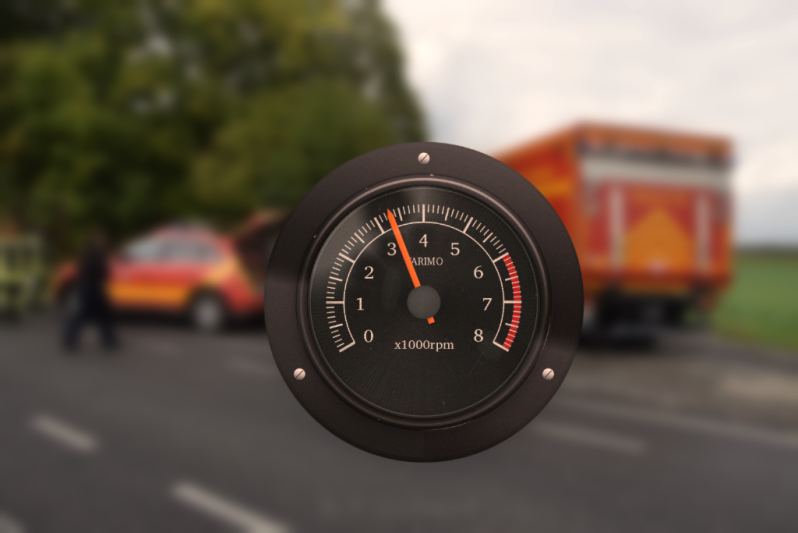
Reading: 3300 (rpm)
